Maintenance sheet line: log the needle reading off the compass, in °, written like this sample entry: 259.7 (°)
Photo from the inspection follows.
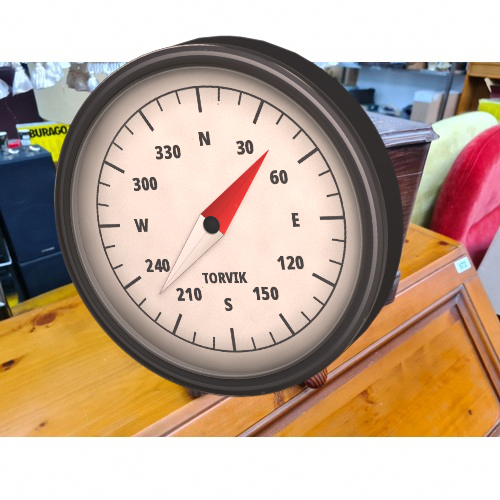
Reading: 45 (°)
